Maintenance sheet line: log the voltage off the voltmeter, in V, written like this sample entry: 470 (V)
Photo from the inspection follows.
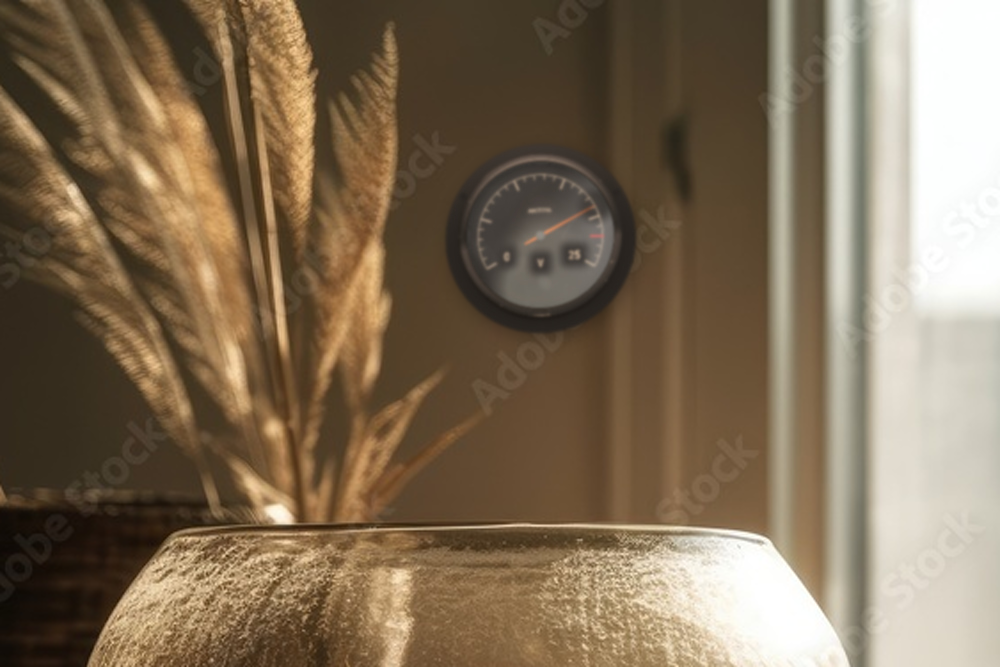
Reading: 19 (V)
